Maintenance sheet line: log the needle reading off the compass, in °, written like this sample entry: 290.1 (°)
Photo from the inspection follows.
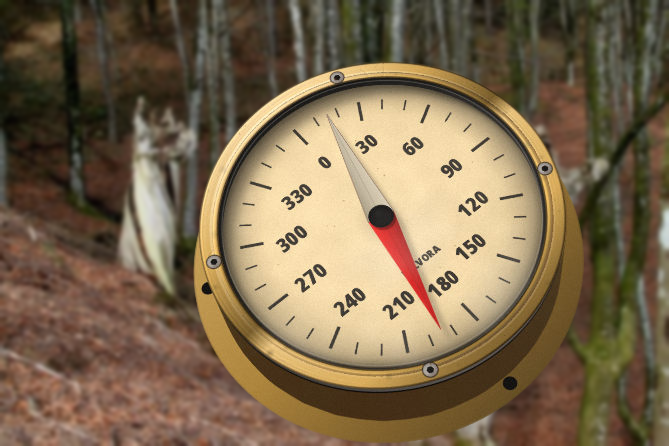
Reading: 195 (°)
